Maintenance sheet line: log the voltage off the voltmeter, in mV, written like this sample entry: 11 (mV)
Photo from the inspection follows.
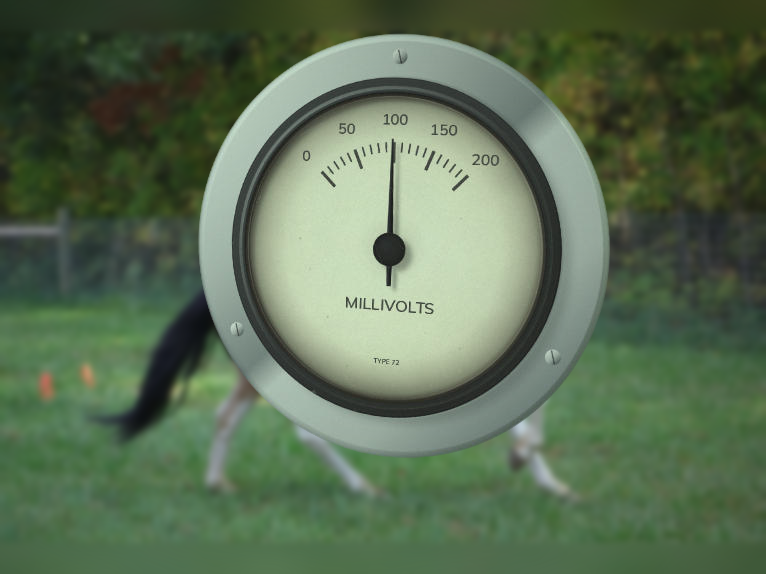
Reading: 100 (mV)
